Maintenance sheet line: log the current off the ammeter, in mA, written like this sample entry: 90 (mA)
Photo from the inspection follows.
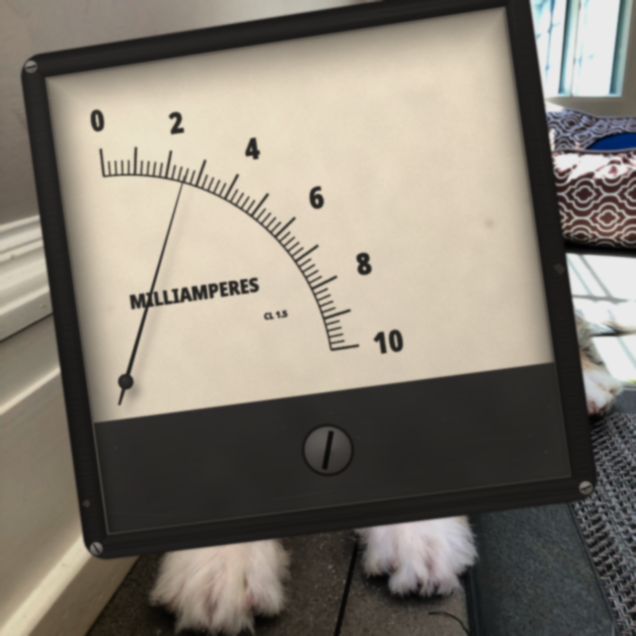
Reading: 2.6 (mA)
